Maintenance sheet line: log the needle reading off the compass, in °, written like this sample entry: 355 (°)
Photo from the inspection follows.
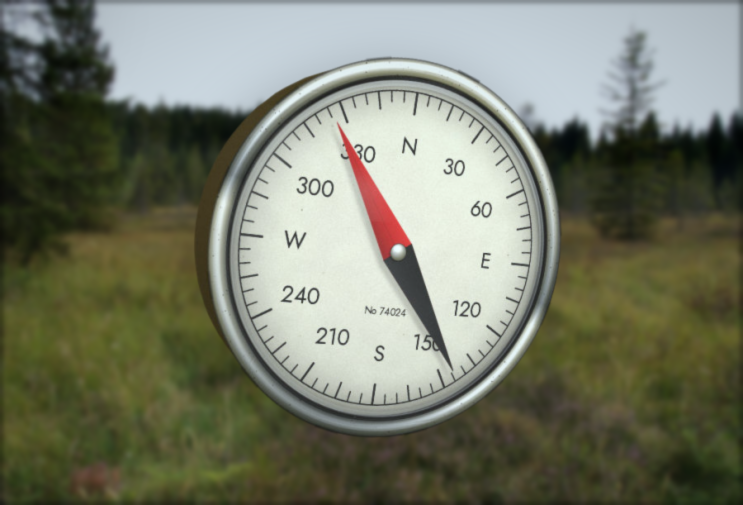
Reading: 325 (°)
